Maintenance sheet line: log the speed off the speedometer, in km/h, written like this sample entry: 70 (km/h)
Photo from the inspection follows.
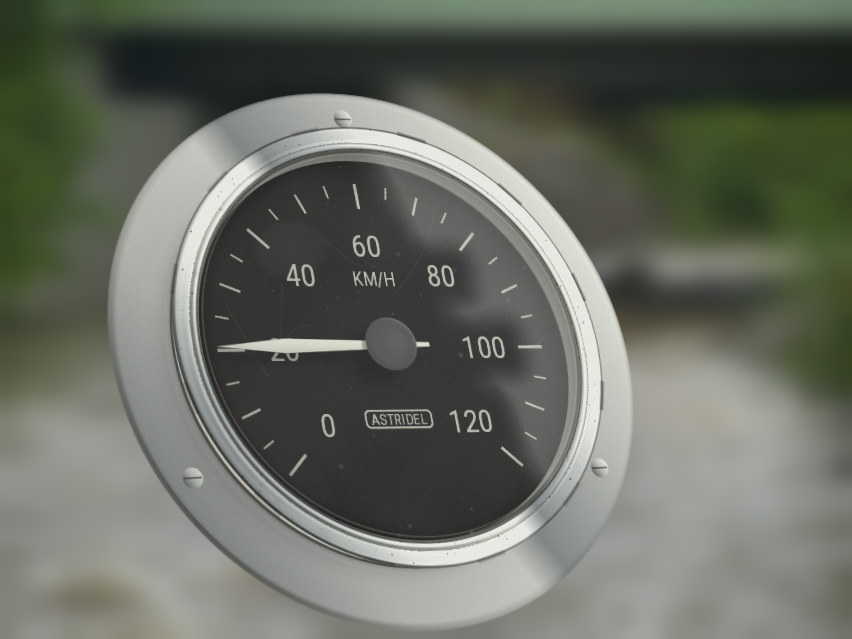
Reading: 20 (km/h)
